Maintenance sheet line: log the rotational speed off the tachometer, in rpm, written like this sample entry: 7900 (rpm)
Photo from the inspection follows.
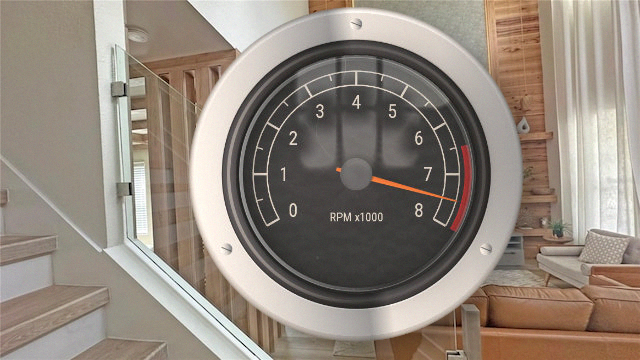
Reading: 7500 (rpm)
